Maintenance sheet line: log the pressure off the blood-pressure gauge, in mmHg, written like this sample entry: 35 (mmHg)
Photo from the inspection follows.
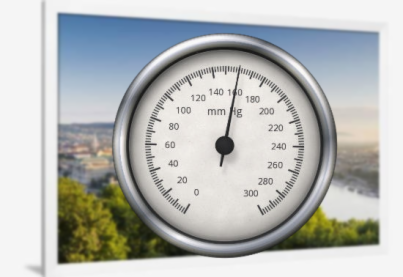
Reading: 160 (mmHg)
